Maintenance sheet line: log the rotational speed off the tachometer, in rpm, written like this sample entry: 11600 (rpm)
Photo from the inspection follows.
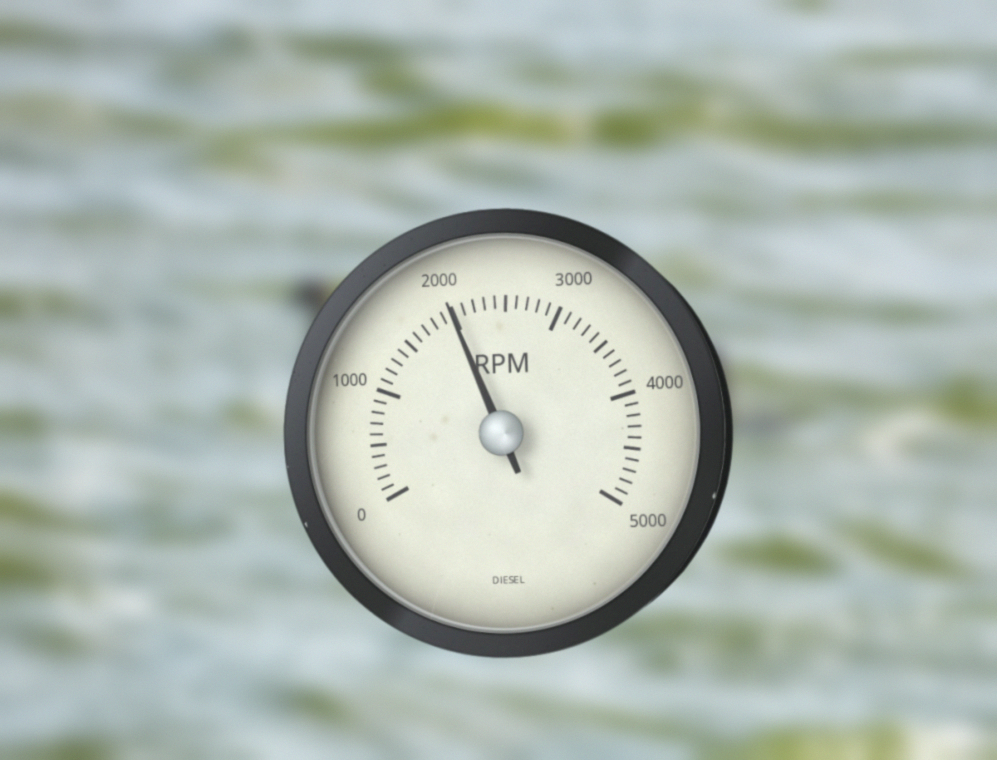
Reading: 2000 (rpm)
